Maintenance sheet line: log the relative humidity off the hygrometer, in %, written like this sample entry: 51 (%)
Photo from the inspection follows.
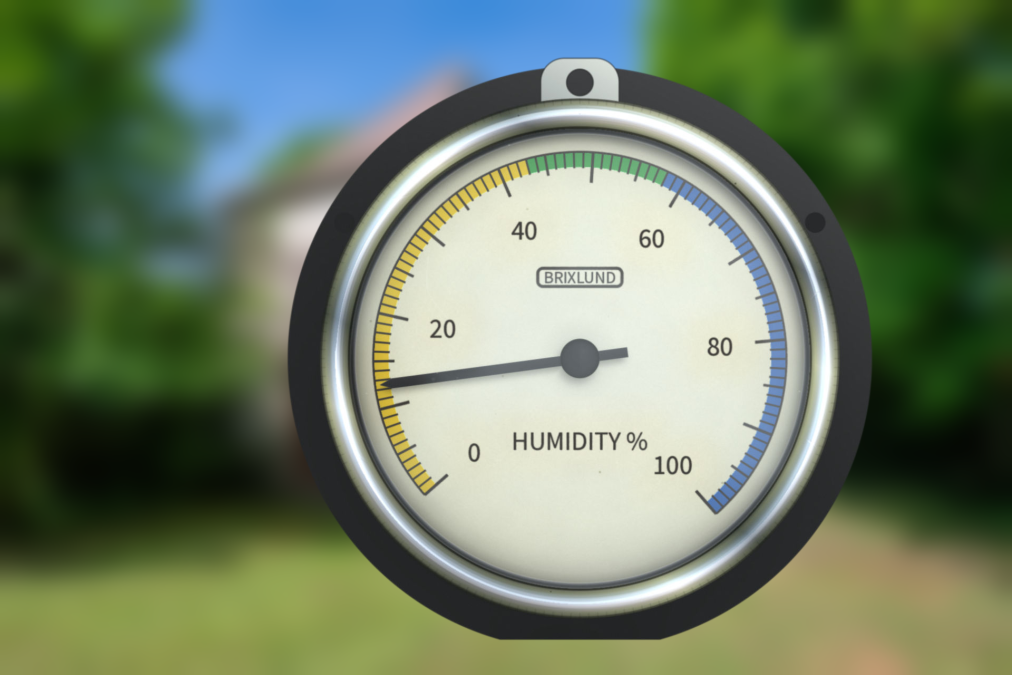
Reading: 12.5 (%)
